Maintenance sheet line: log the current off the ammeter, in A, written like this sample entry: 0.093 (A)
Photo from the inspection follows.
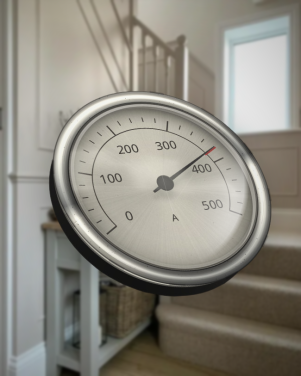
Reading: 380 (A)
